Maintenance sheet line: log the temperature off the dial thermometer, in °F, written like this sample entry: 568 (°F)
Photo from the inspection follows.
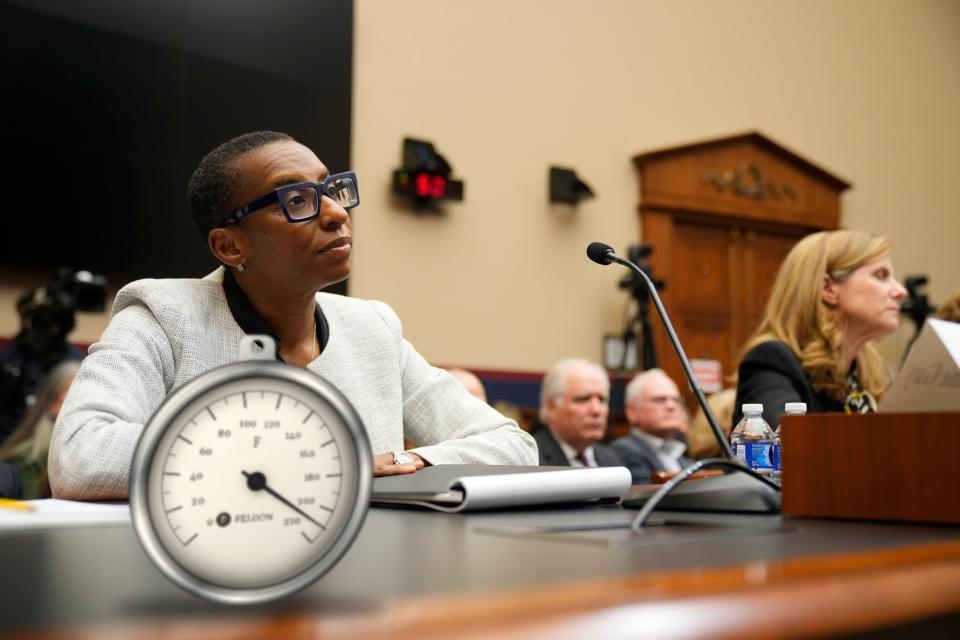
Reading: 210 (°F)
